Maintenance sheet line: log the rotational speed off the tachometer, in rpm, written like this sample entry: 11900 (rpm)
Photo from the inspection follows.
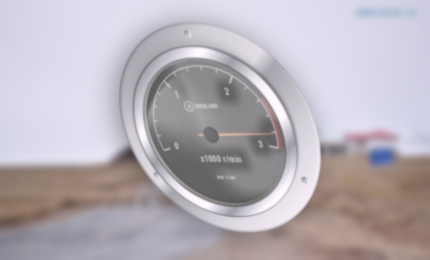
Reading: 2800 (rpm)
